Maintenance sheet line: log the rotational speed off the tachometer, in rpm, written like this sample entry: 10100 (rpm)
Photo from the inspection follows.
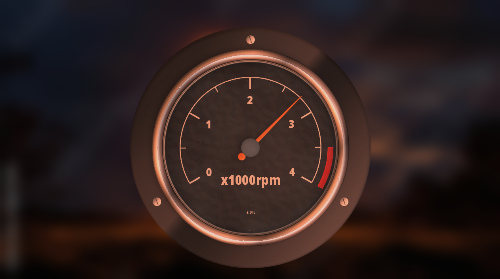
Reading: 2750 (rpm)
